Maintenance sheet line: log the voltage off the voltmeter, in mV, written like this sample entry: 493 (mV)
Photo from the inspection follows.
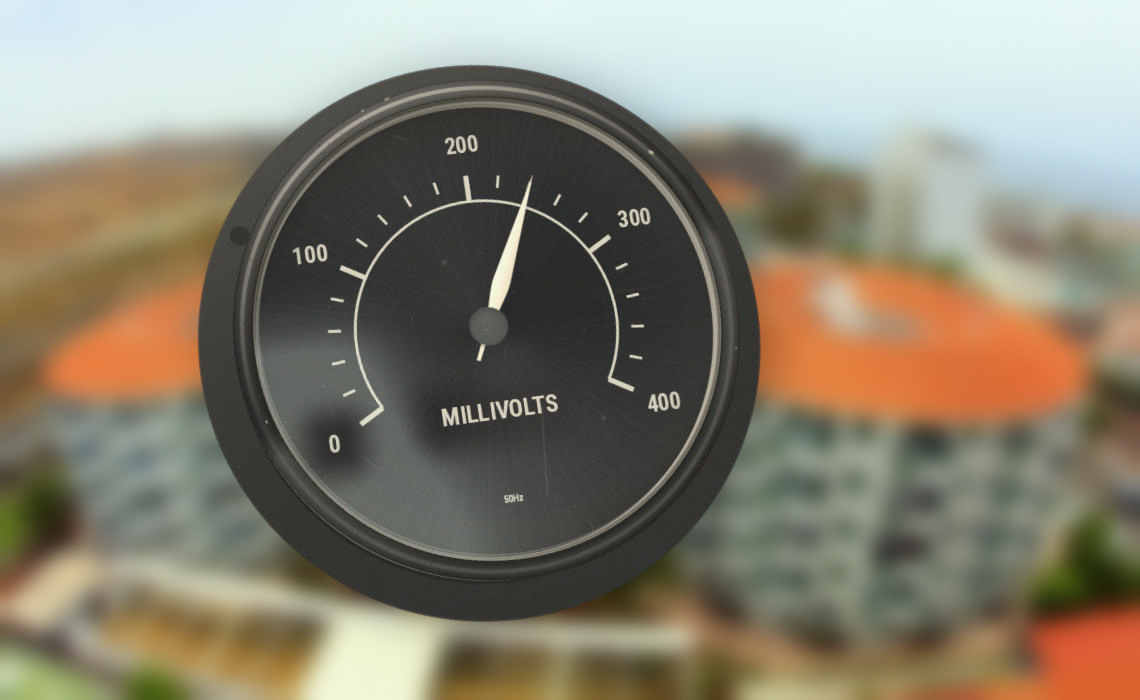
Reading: 240 (mV)
